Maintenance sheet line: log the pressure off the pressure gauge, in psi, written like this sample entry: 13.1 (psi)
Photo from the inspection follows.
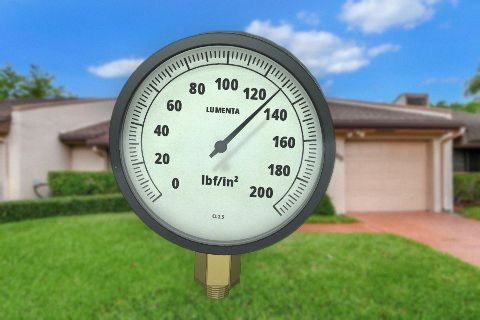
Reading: 130 (psi)
